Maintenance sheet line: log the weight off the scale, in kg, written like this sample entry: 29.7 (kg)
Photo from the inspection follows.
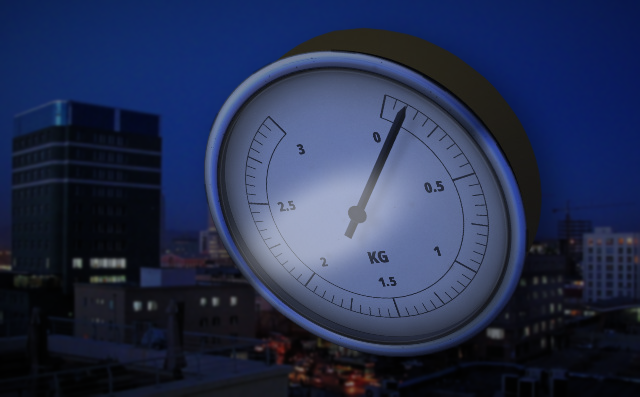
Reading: 0.1 (kg)
